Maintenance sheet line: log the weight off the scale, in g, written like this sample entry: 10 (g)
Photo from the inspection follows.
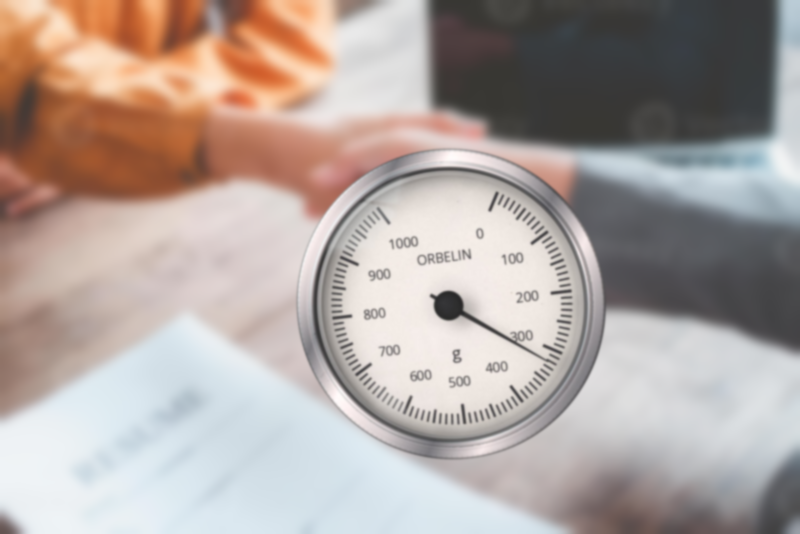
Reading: 320 (g)
